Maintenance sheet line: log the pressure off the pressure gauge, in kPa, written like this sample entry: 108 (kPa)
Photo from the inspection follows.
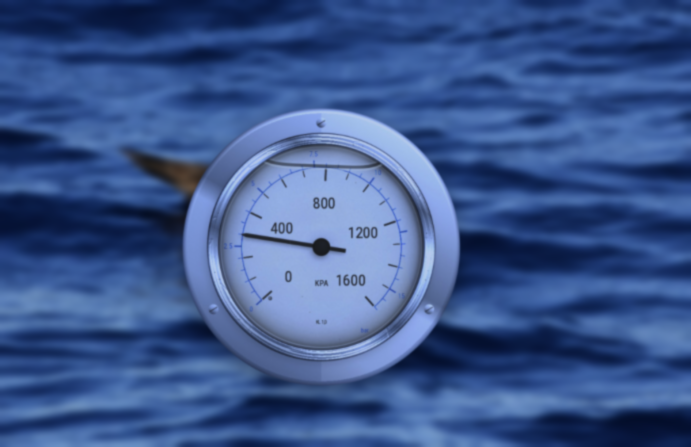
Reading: 300 (kPa)
